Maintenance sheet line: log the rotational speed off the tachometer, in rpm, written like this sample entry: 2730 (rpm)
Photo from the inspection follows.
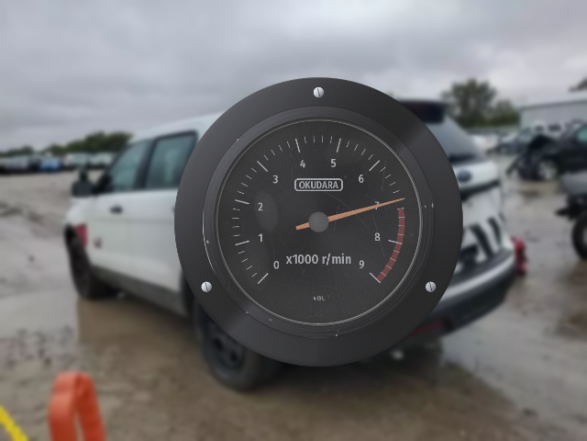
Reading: 7000 (rpm)
